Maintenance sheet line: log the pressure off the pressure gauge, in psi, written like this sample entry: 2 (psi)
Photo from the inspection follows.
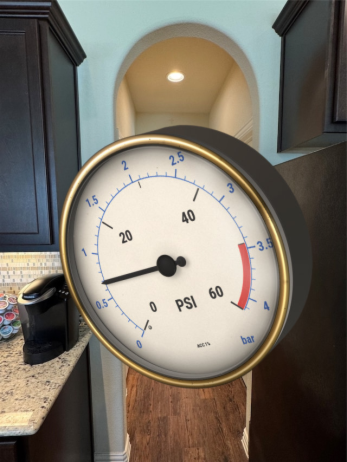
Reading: 10 (psi)
